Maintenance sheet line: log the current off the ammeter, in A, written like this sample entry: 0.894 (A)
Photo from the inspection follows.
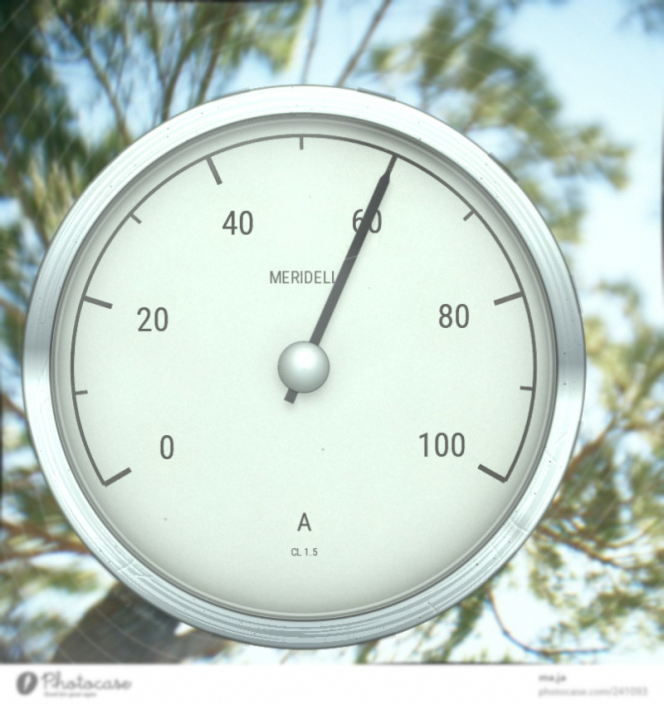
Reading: 60 (A)
